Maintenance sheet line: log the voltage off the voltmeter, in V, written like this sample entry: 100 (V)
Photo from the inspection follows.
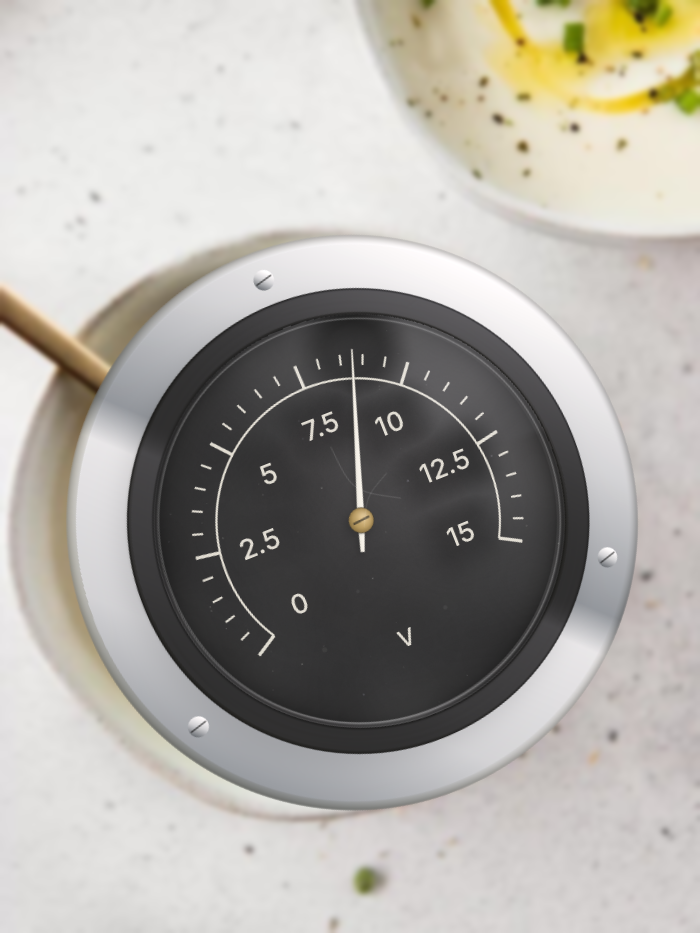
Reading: 8.75 (V)
